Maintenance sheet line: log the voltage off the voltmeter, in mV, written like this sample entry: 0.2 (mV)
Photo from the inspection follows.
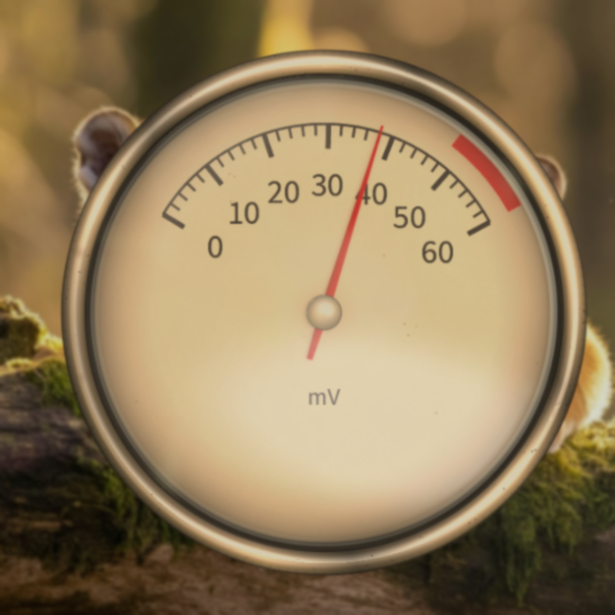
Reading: 38 (mV)
